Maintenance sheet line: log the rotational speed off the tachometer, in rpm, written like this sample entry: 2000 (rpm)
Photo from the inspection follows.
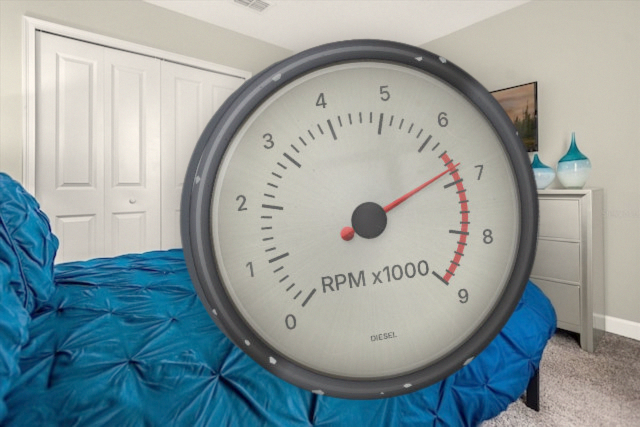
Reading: 6700 (rpm)
